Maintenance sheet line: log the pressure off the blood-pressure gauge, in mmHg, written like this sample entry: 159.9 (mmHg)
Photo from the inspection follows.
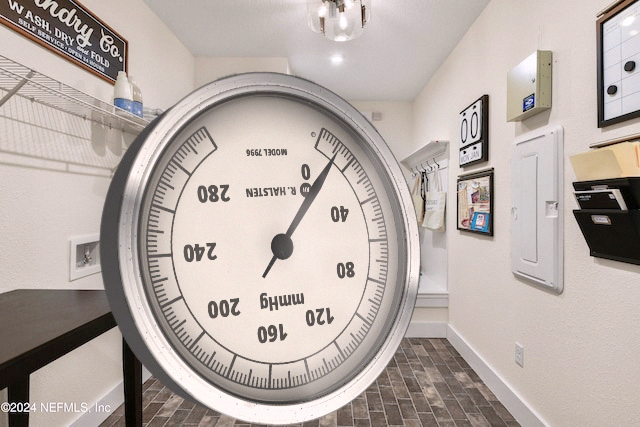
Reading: 10 (mmHg)
